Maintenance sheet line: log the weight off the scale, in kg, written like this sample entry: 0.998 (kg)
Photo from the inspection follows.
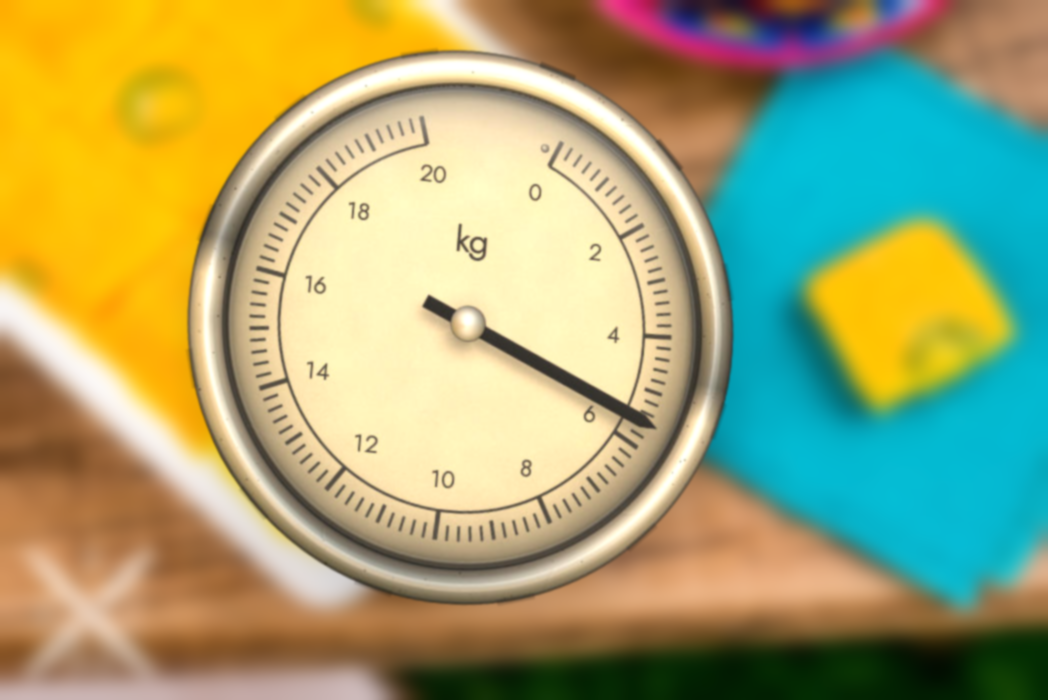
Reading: 5.6 (kg)
